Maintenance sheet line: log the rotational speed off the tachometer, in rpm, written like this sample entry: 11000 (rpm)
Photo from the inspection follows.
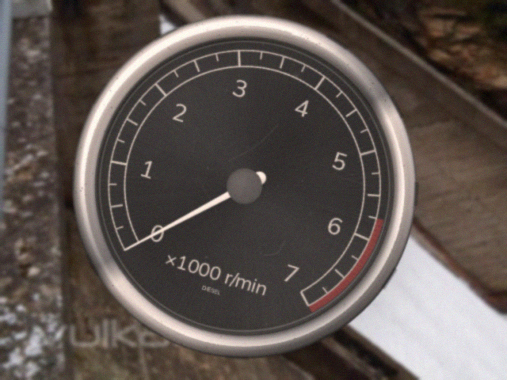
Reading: 0 (rpm)
